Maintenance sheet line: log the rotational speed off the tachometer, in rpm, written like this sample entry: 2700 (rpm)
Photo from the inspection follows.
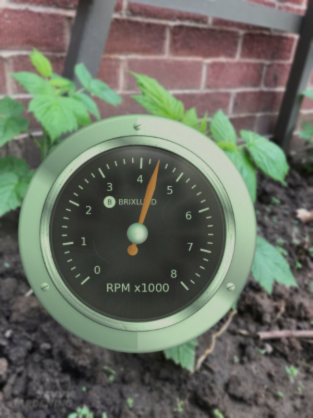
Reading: 4400 (rpm)
